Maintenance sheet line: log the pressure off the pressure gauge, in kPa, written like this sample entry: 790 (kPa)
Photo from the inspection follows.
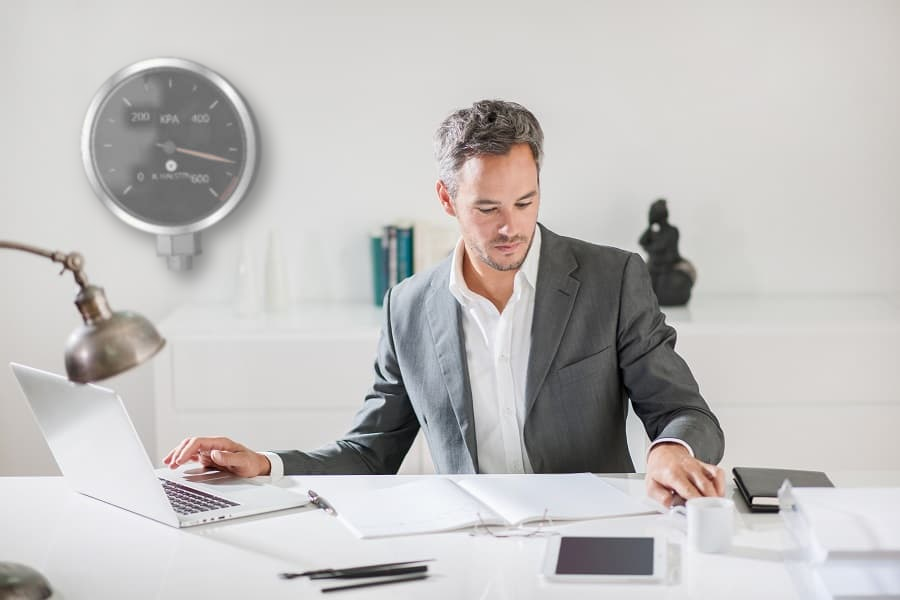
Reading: 525 (kPa)
